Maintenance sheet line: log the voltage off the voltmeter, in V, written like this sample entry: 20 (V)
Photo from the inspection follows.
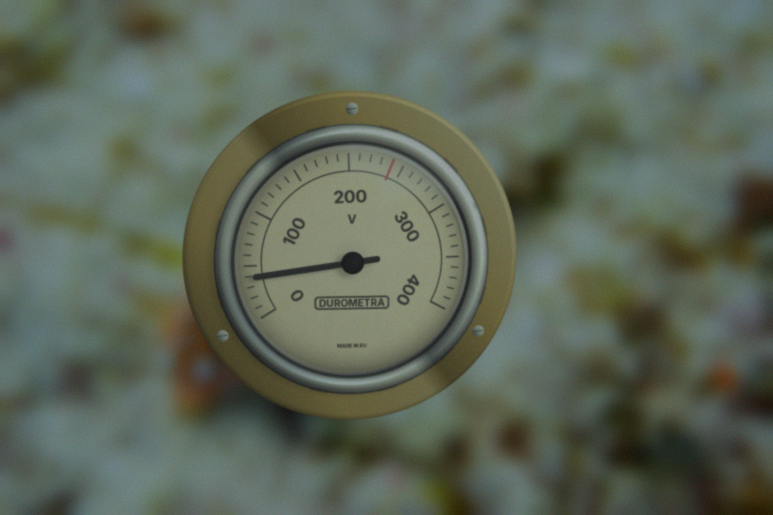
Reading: 40 (V)
